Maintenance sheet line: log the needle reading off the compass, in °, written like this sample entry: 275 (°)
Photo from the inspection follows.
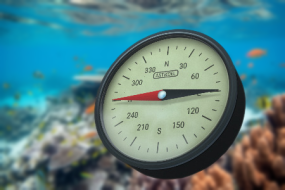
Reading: 270 (°)
